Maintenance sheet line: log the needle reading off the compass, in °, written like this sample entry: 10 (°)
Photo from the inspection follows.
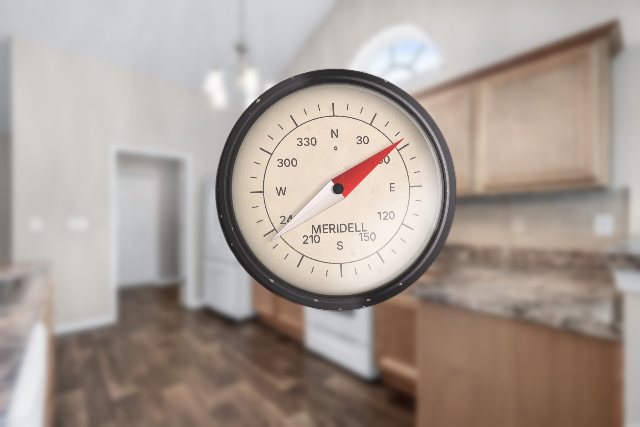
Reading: 55 (°)
